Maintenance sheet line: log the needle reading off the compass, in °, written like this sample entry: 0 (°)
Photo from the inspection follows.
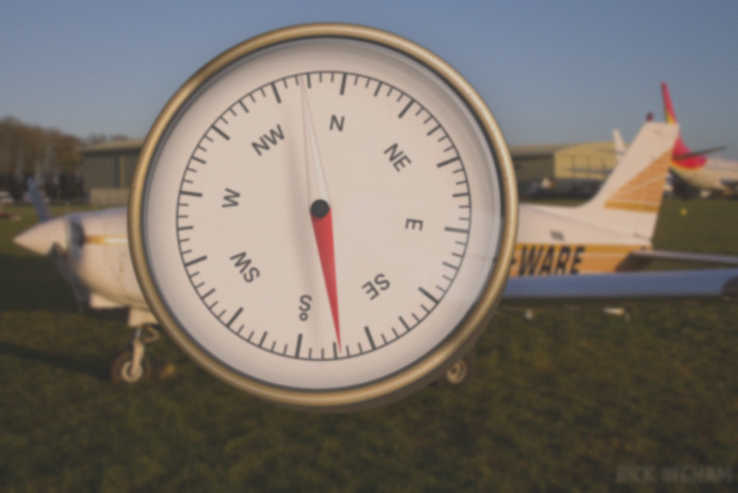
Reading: 162.5 (°)
